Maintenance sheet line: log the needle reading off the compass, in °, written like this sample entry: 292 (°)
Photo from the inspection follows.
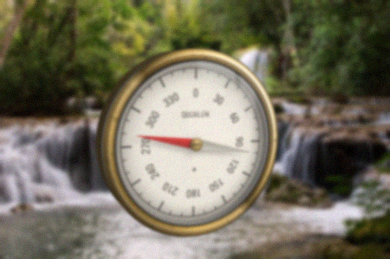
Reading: 280 (°)
